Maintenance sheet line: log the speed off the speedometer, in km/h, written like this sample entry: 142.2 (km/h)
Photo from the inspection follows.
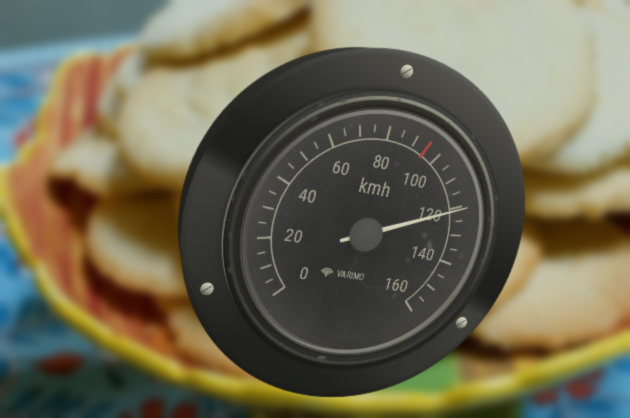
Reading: 120 (km/h)
